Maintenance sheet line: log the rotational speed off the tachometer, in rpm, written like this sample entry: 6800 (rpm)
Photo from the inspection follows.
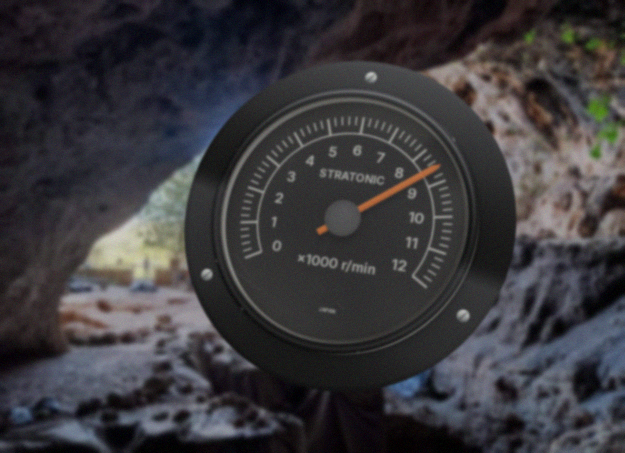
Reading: 8600 (rpm)
